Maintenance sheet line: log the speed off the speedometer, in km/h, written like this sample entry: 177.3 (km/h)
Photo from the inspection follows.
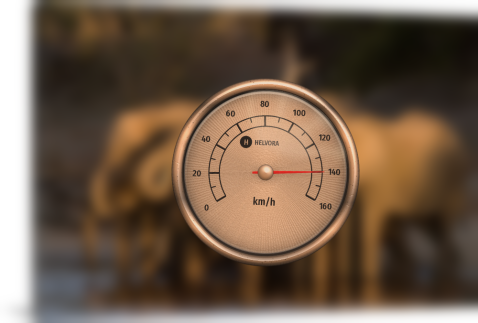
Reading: 140 (km/h)
